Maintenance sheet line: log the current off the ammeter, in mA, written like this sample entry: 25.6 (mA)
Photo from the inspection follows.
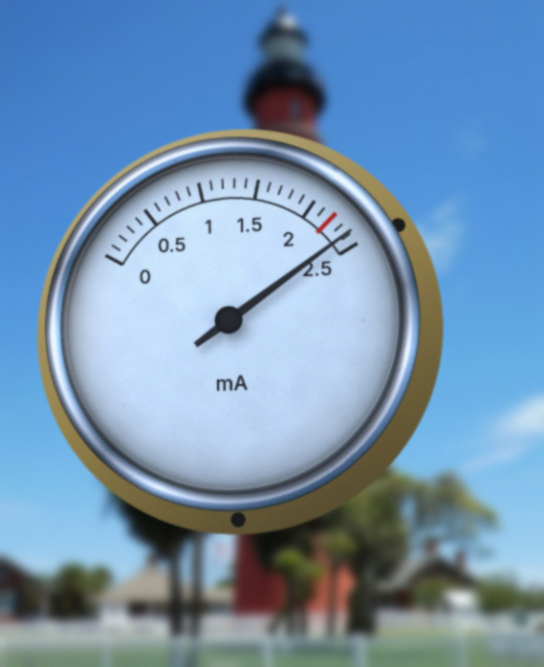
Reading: 2.4 (mA)
